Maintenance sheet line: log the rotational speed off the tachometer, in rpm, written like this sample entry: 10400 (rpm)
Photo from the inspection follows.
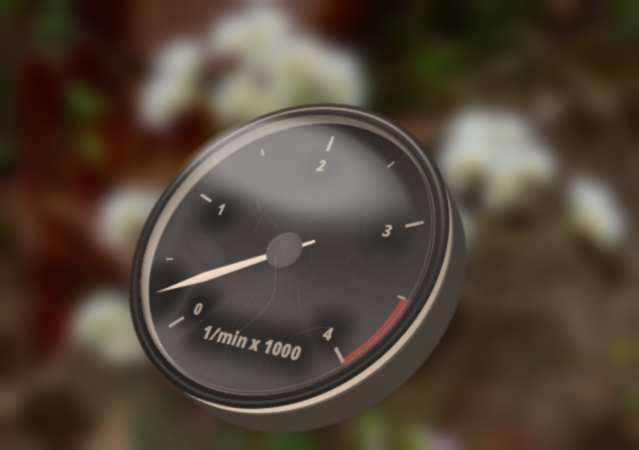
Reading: 250 (rpm)
